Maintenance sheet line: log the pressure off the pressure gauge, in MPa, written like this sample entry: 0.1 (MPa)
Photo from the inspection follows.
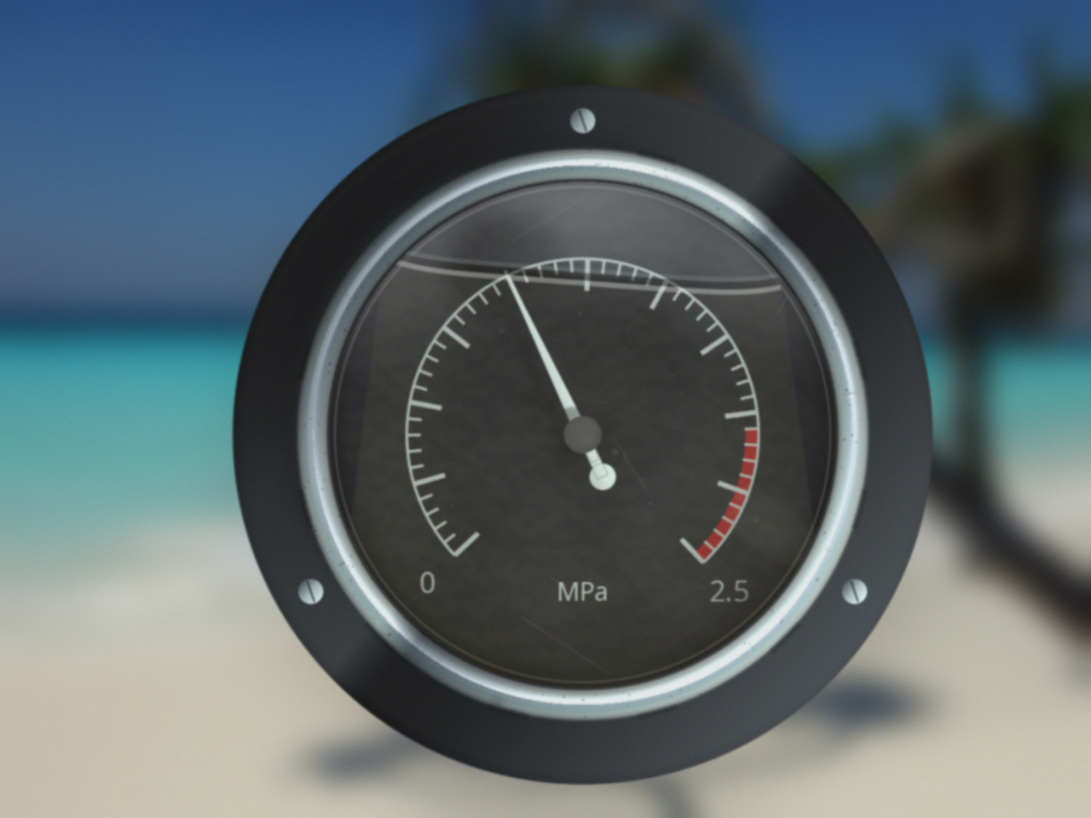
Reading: 1 (MPa)
